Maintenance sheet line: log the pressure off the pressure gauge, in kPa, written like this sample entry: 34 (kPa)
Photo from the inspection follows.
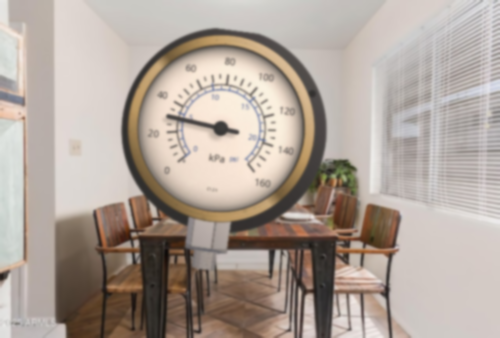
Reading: 30 (kPa)
